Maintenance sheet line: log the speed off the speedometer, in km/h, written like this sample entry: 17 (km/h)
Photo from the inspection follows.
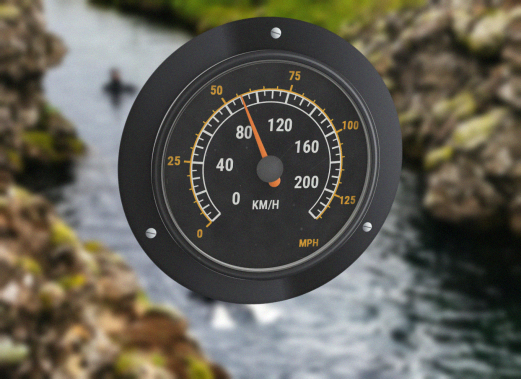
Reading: 90 (km/h)
